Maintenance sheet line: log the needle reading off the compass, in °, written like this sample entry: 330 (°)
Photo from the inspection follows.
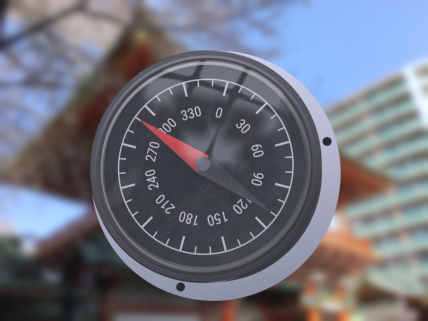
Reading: 290 (°)
